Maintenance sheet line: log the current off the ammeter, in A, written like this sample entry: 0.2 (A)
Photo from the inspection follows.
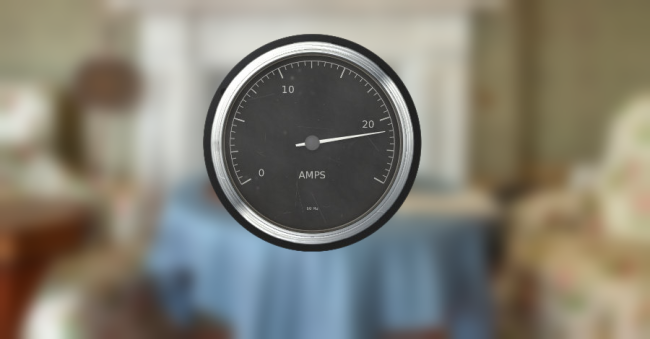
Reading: 21 (A)
